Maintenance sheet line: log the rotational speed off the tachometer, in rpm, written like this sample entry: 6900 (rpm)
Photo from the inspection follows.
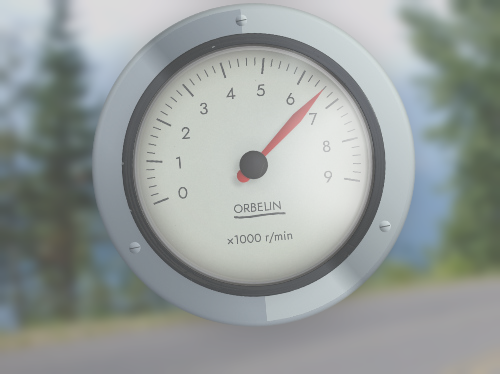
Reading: 6600 (rpm)
